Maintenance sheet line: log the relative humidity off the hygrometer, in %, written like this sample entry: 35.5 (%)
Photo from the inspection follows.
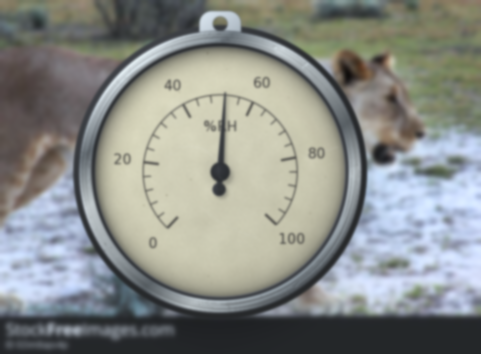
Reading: 52 (%)
